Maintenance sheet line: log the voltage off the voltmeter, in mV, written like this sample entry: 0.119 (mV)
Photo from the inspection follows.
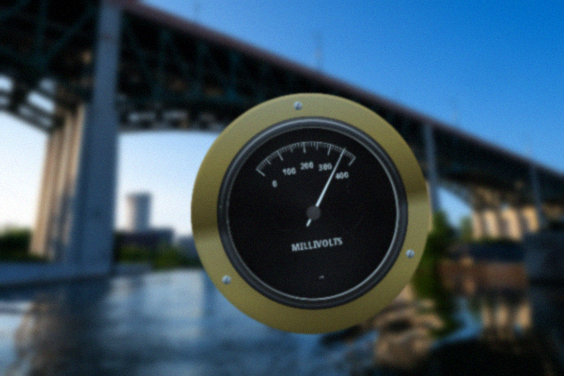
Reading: 350 (mV)
